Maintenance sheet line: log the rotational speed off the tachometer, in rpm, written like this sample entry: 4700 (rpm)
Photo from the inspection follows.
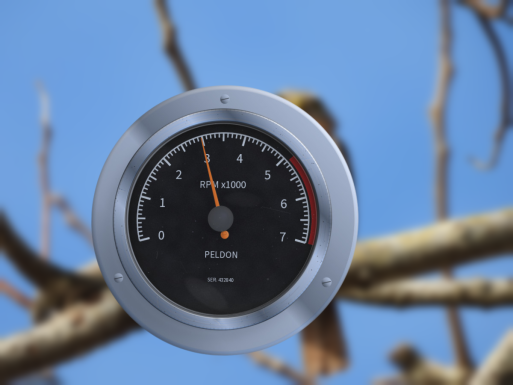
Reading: 3000 (rpm)
